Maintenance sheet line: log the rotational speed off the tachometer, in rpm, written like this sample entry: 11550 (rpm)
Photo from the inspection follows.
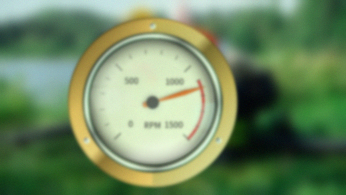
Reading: 1150 (rpm)
